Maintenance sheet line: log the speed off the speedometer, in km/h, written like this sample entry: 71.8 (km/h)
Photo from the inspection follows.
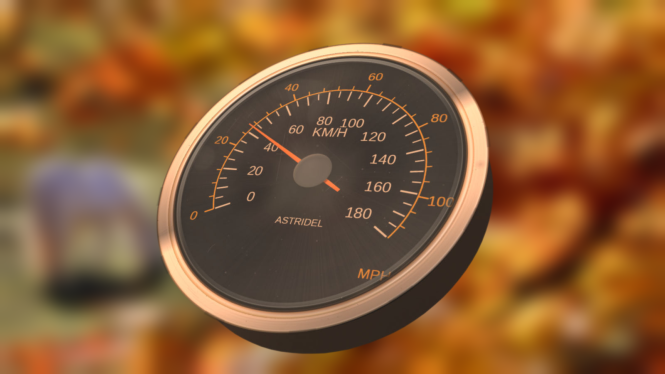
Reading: 42.5 (km/h)
